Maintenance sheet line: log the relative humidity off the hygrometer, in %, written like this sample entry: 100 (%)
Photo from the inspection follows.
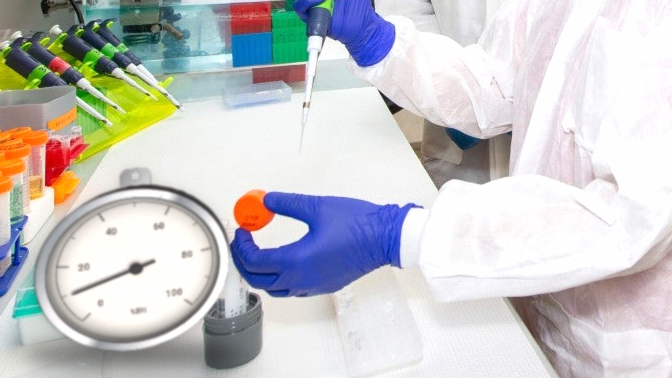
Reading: 10 (%)
